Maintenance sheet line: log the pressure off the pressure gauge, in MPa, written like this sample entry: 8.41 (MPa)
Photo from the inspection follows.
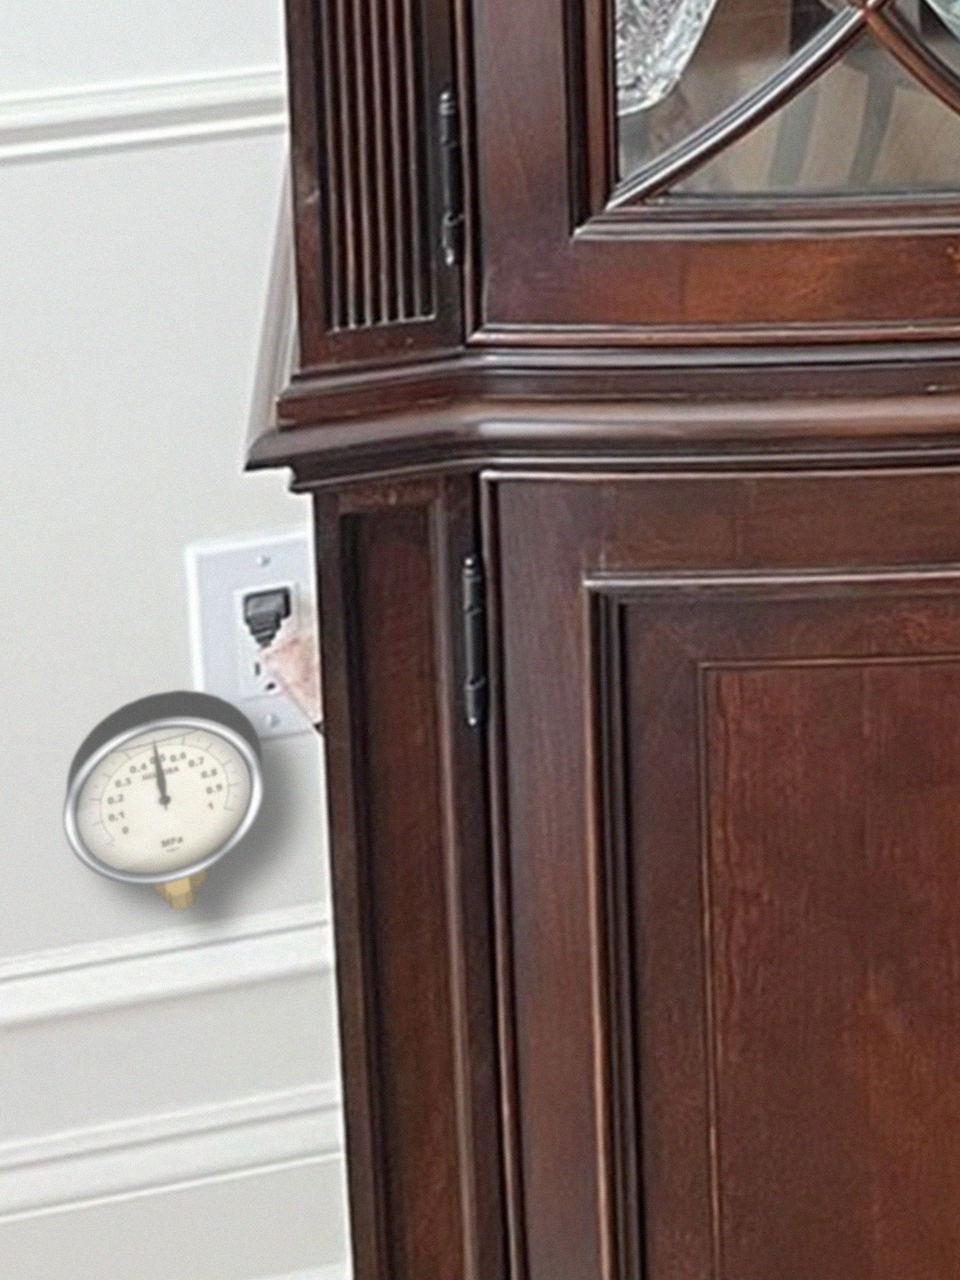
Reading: 0.5 (MPa)
